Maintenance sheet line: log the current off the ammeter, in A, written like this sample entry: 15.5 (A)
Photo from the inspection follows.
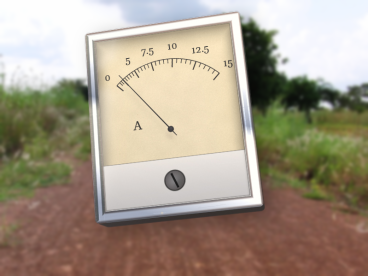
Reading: 2.5 (A)
